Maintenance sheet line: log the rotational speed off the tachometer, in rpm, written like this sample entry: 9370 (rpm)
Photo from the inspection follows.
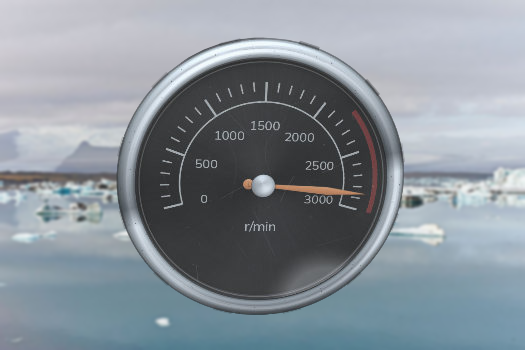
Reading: 2850 (rpm)
